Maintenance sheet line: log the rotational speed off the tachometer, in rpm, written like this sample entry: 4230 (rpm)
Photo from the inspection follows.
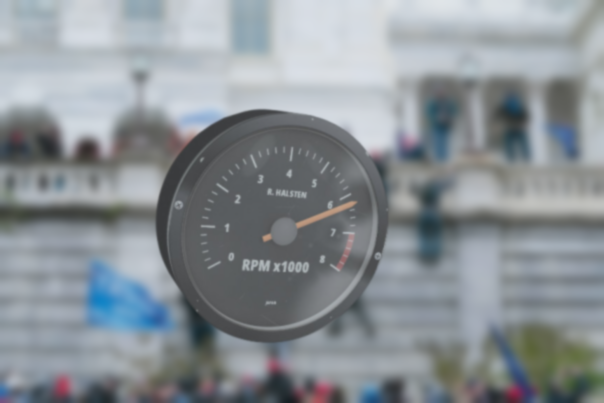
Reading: 6200 (rpm)
